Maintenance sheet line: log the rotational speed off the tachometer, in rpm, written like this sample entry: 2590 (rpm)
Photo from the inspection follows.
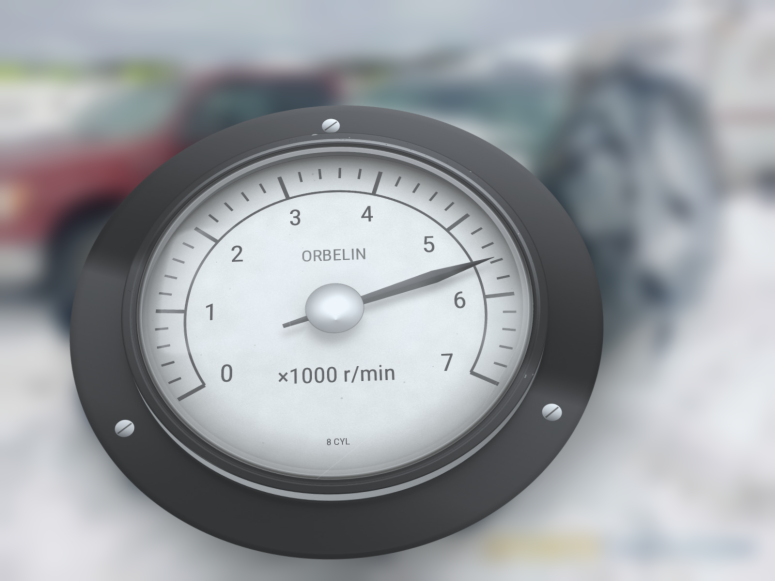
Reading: 5600 (rpm)
